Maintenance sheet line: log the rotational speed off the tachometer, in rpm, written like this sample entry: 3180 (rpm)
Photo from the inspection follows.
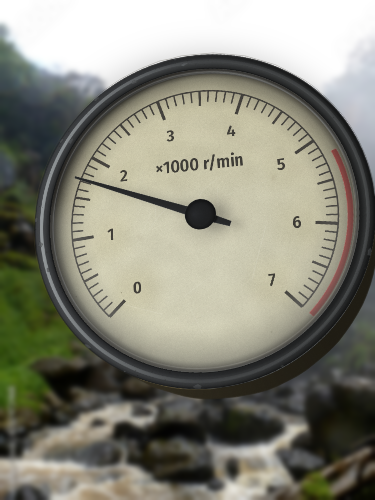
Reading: 1700 (rpm)
